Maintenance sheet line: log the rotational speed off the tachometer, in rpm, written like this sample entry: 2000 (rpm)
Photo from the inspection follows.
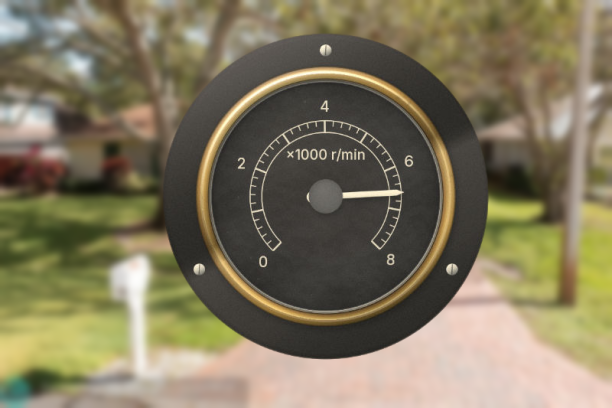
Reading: 6600 (rpm)
